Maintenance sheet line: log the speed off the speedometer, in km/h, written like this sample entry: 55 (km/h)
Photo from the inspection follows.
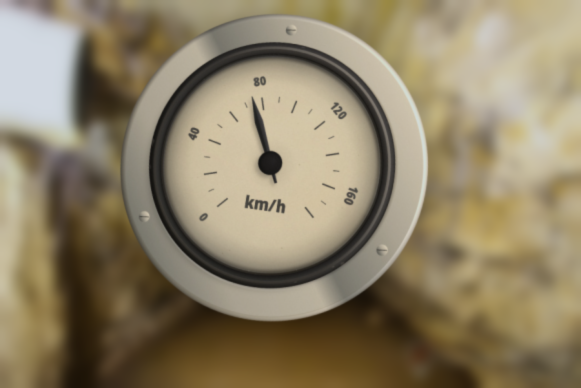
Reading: 75 (km/h)
